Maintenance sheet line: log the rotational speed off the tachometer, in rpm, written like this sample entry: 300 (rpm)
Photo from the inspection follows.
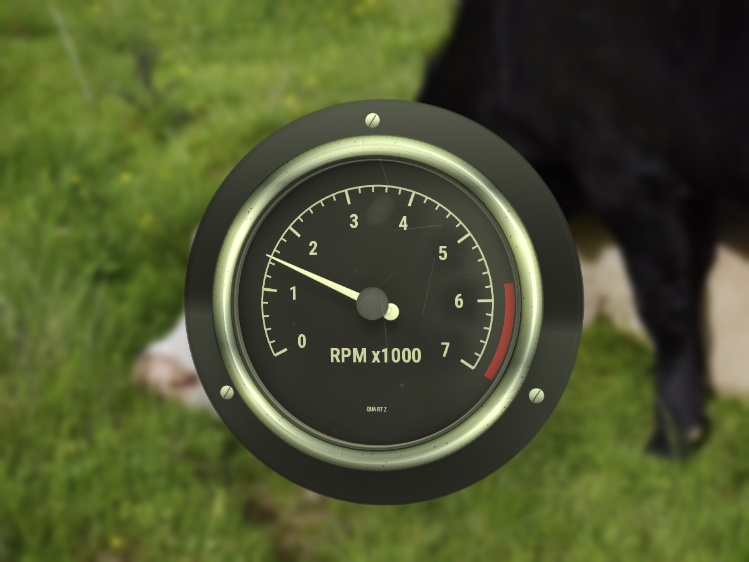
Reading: 1500 (rpm)
